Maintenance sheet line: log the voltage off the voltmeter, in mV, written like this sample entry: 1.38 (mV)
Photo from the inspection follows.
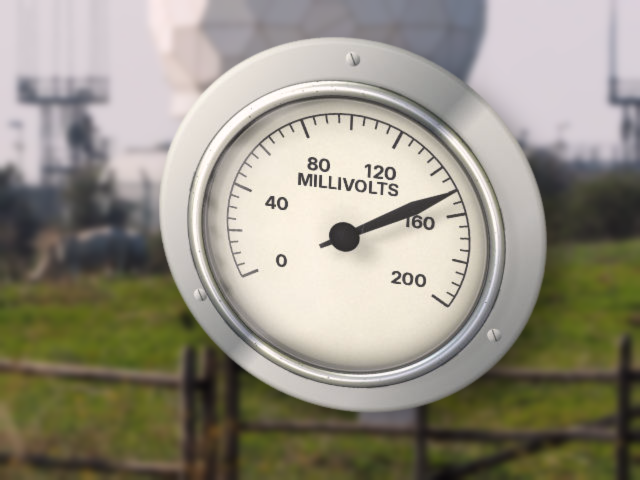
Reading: 150 (mV)
